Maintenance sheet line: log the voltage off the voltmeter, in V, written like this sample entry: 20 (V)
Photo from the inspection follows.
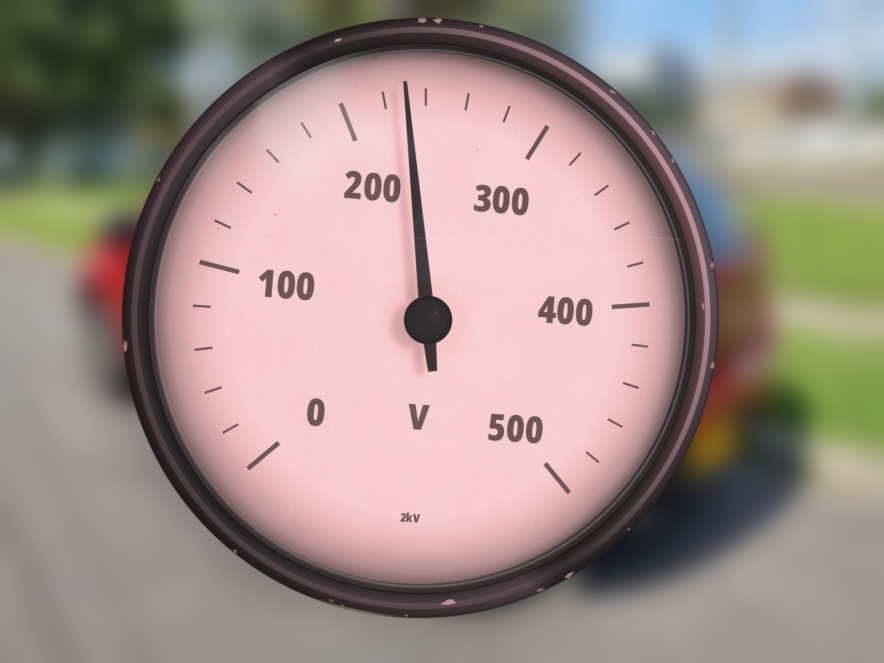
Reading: 230 (V)
